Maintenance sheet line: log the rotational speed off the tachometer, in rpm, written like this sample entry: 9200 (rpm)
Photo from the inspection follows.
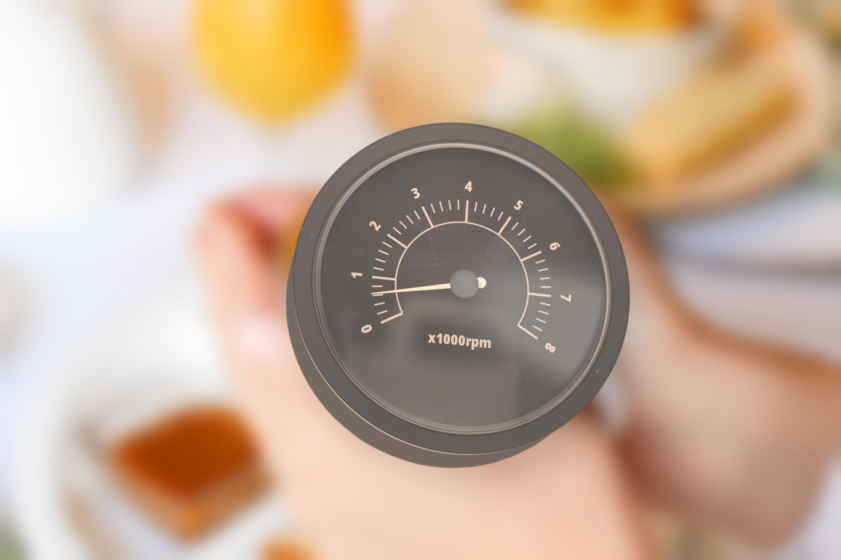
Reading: 600 (rpm)
